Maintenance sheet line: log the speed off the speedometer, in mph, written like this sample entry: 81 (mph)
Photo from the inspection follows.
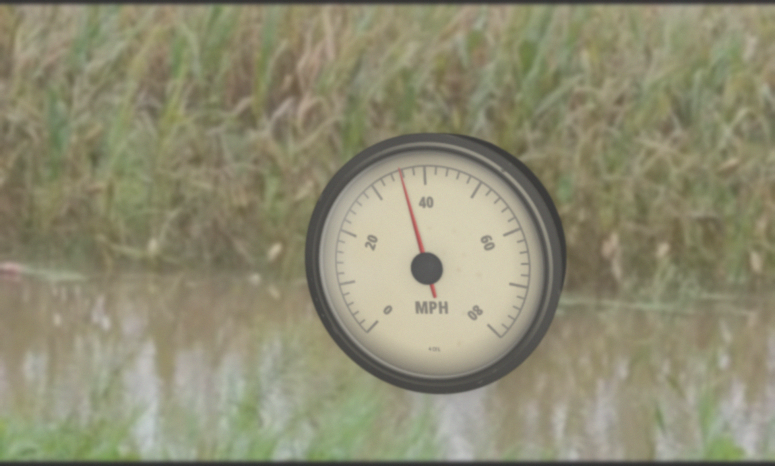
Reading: 36 (mph)
